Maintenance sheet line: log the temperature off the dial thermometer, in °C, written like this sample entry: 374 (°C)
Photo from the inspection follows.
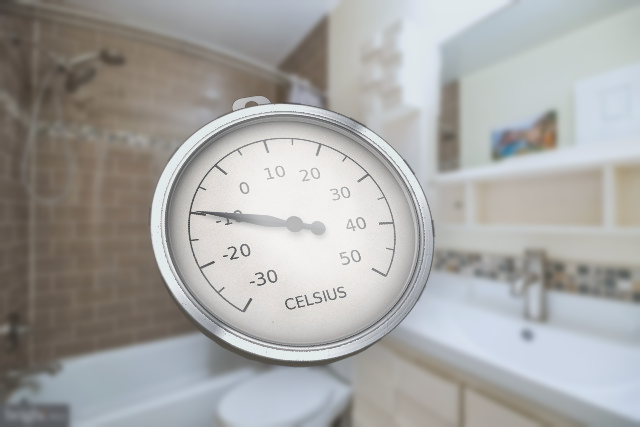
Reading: -10 (°C)
